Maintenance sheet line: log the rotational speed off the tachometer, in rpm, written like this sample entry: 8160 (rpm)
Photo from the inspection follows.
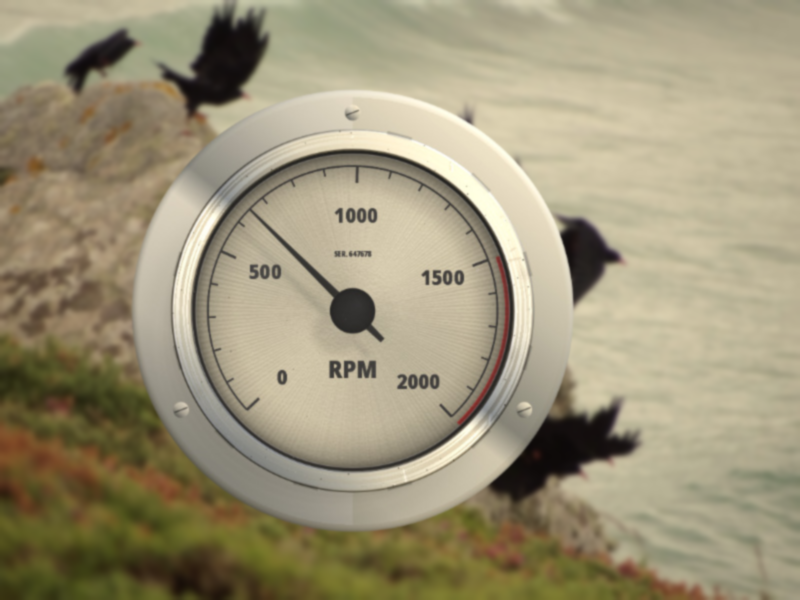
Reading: 650 (rpm)
